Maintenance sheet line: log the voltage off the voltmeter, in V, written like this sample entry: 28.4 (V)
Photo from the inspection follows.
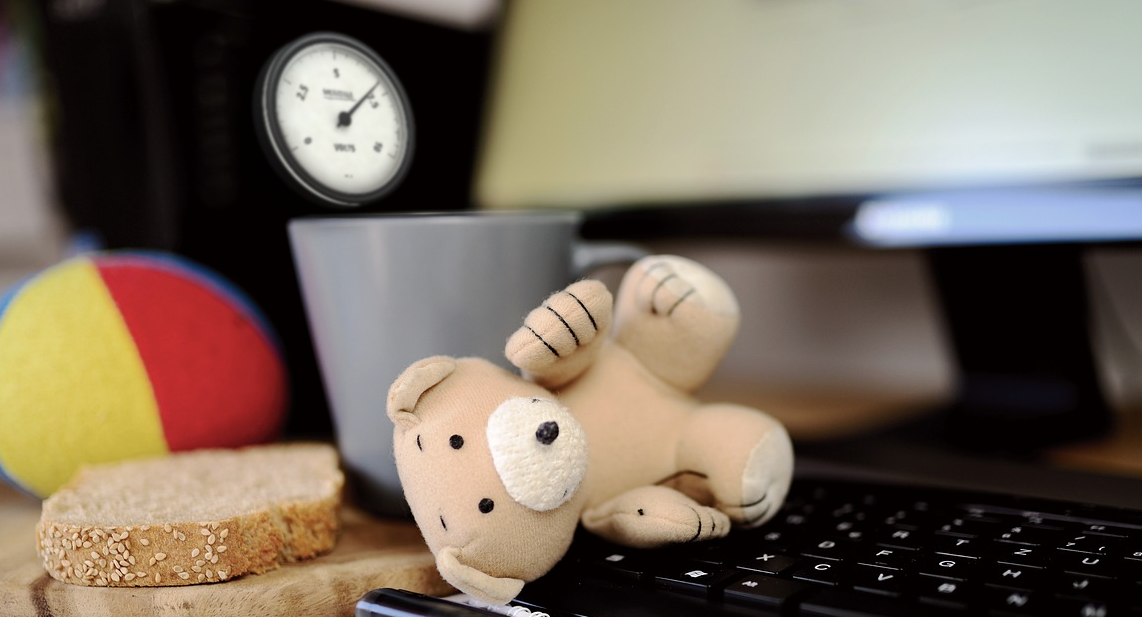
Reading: 7 (V)
